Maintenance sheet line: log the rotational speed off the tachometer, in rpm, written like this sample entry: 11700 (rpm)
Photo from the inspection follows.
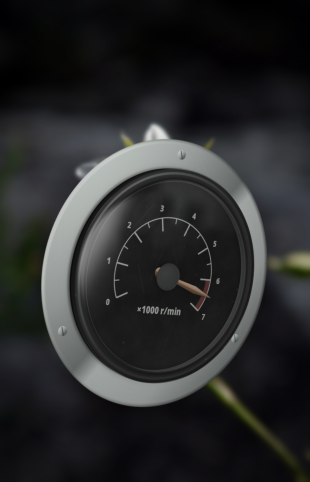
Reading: 6500 (rpm)
